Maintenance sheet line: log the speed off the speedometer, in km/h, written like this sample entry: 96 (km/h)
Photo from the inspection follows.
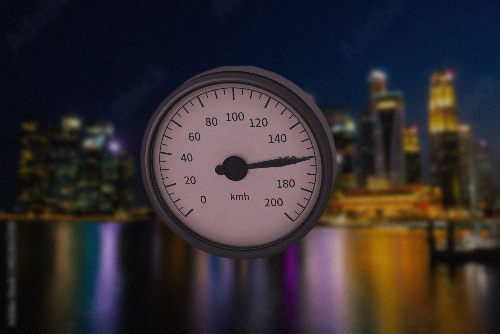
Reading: 160 (km/h)
